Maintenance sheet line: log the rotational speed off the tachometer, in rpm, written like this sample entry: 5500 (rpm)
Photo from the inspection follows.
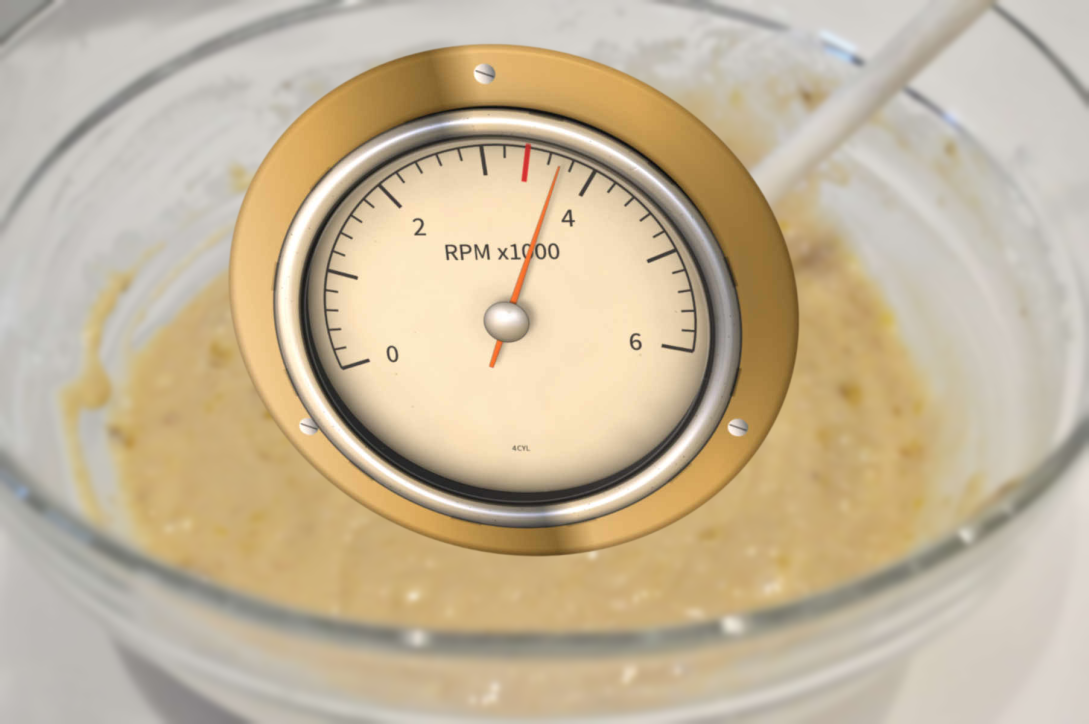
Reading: 3700 (rpm)
